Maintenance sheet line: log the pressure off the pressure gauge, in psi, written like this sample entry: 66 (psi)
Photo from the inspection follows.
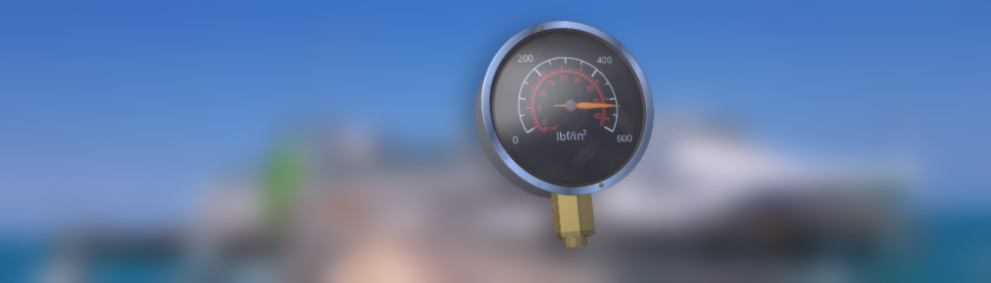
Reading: 525 (psi)
